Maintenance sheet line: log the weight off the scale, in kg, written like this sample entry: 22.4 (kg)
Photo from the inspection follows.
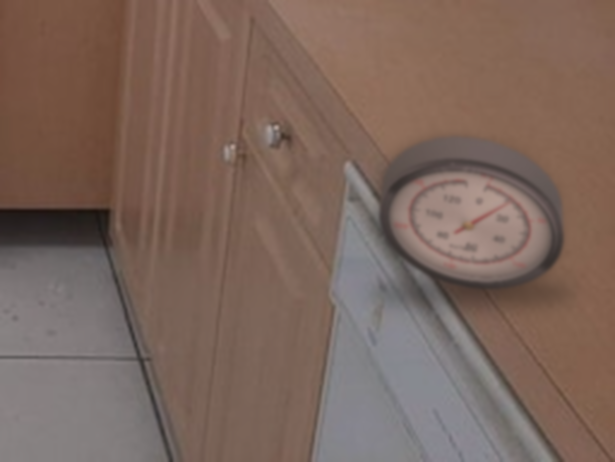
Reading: 10 (kg)
